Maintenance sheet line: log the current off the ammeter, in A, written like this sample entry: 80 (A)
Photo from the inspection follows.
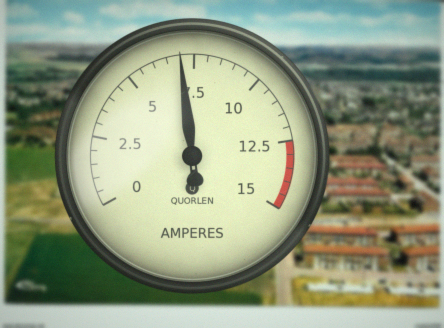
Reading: 7 (A)
